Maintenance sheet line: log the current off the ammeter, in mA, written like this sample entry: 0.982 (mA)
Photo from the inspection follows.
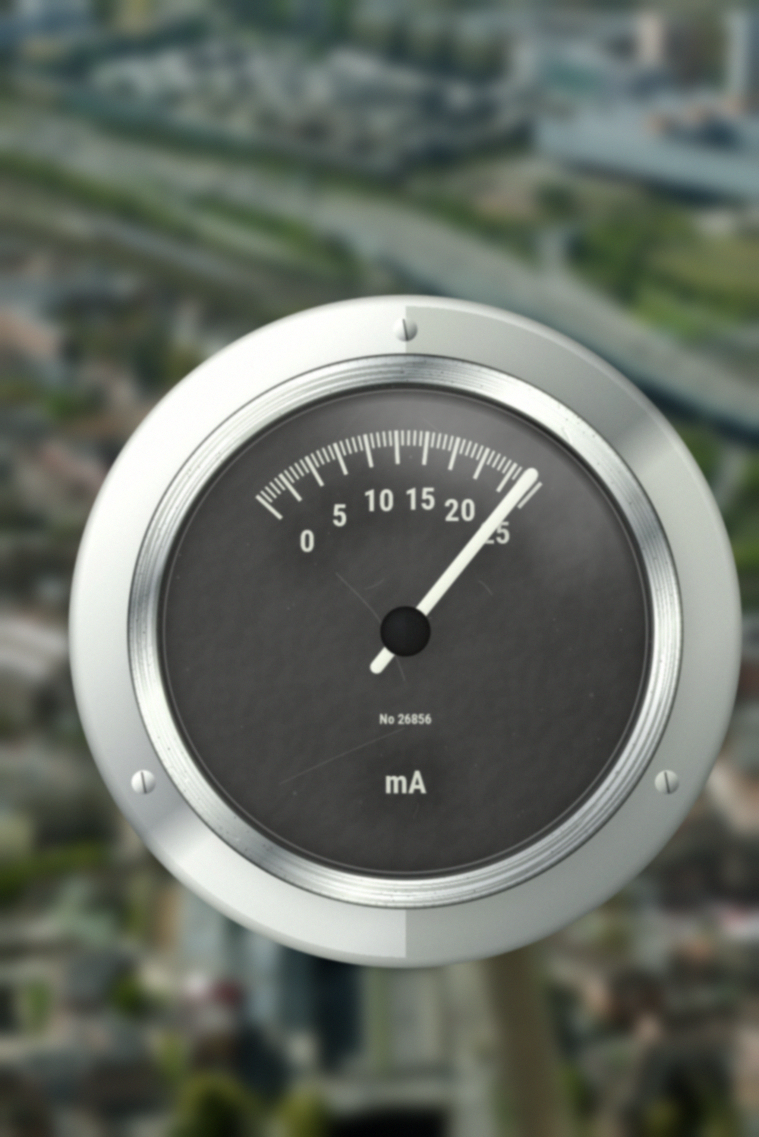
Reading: 24 (mA)
